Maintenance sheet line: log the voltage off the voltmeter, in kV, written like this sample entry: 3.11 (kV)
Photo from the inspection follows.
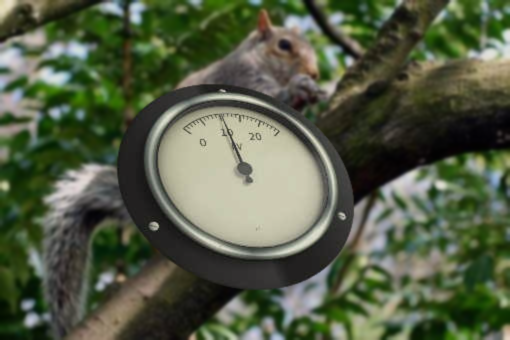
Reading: 10 (kV)
